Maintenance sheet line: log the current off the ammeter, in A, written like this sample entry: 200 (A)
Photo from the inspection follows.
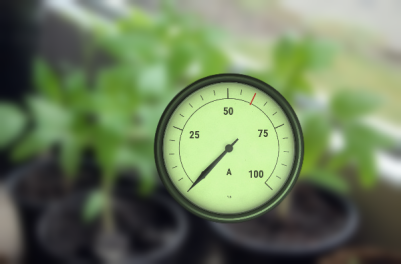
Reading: 0 (A)
